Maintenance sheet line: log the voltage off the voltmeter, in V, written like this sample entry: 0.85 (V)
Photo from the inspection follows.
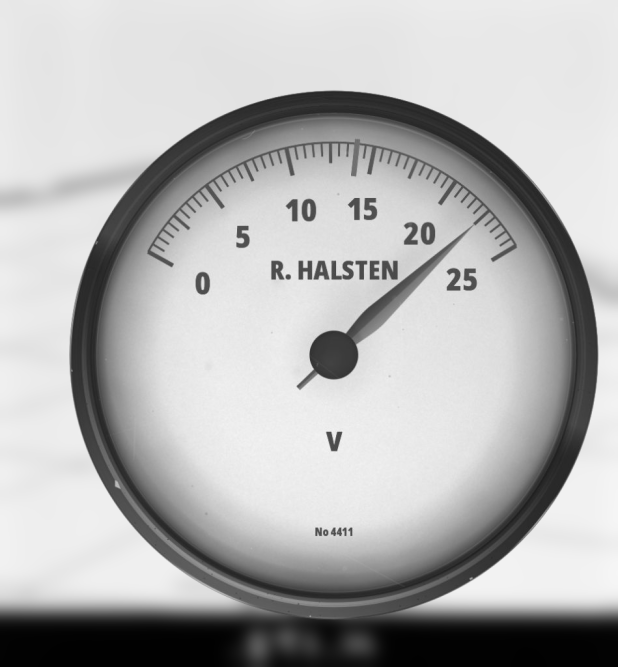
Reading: 22.5 (V)
